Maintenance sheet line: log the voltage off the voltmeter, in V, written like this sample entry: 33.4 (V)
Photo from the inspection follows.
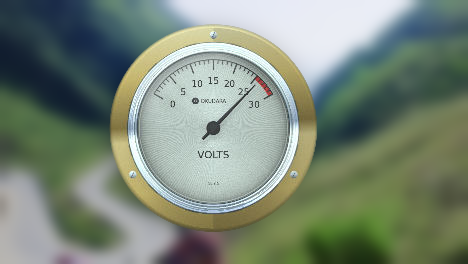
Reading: 26 (V)
